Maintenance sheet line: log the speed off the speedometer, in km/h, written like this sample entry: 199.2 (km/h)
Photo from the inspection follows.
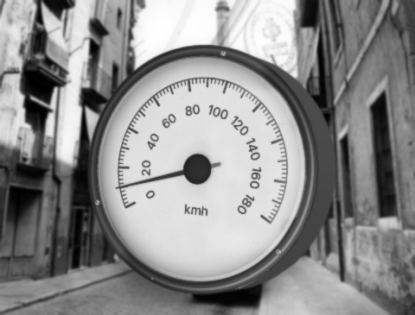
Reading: 10 (km/h)
